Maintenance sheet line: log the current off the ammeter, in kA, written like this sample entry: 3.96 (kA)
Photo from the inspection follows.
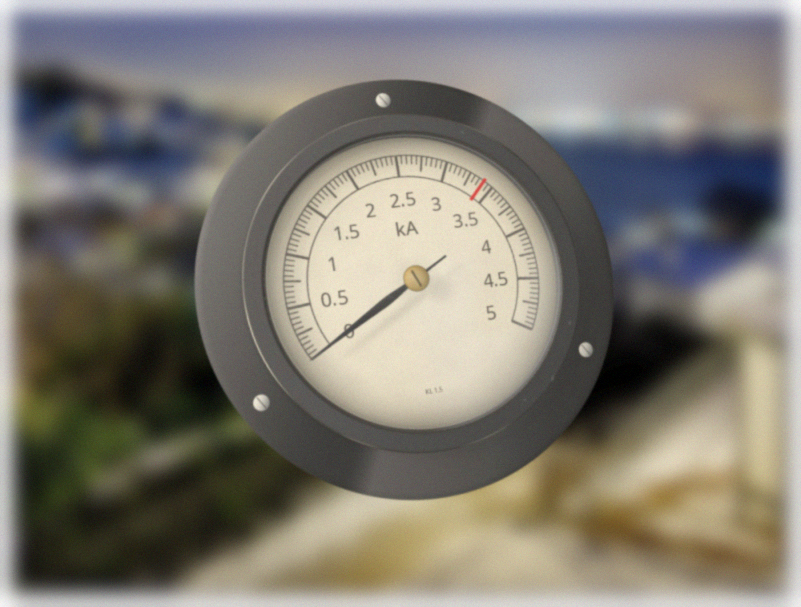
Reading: 0 (kA)
